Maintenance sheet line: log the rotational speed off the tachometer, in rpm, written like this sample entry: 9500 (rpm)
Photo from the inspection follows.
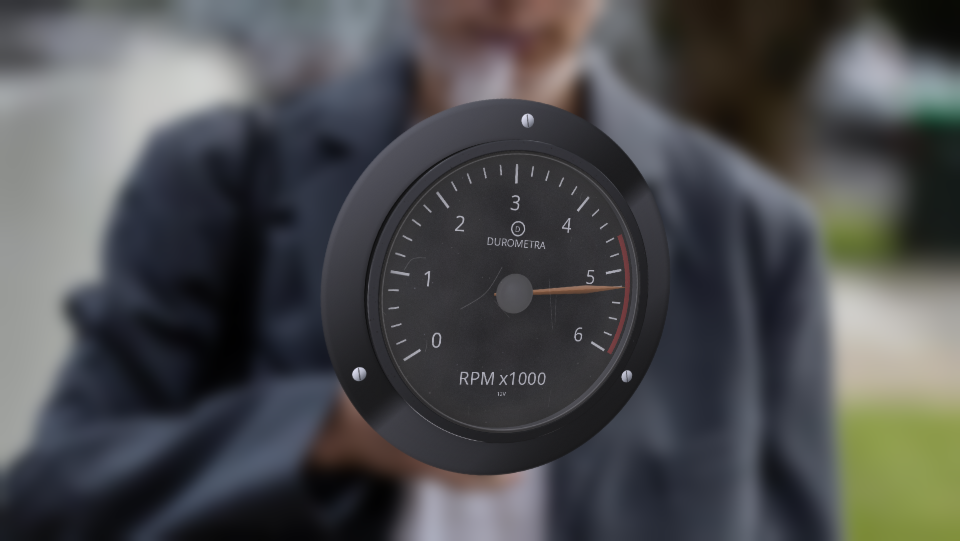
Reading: 5200 (rpm)
